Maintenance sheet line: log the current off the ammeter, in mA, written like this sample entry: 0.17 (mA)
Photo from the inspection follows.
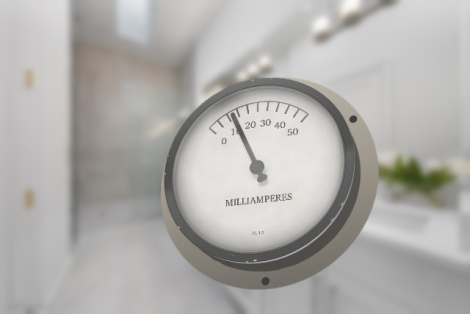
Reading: 12.5 (mA)
